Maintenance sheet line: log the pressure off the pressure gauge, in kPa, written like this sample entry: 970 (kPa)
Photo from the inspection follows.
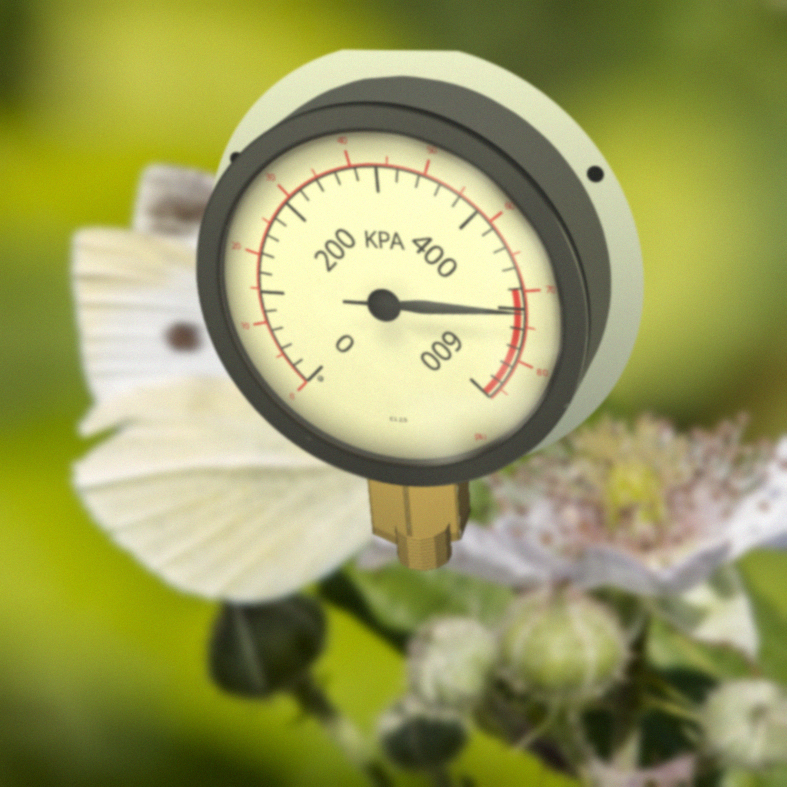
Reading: 500 (kPa)
